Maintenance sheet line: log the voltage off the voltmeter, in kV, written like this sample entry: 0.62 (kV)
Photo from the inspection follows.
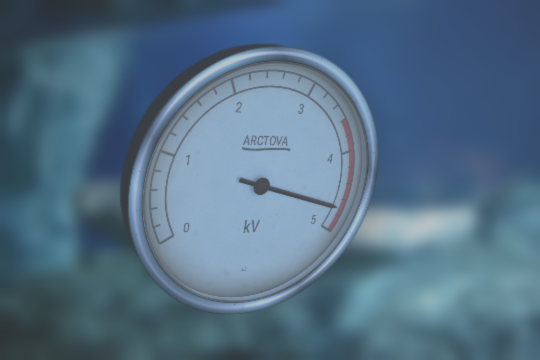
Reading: 4.7 (kV)
